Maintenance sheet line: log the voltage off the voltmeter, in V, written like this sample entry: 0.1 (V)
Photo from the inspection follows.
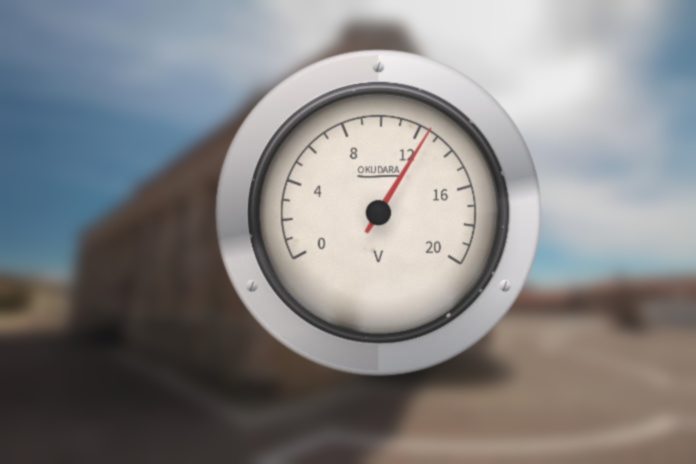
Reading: 12.5 (V)
